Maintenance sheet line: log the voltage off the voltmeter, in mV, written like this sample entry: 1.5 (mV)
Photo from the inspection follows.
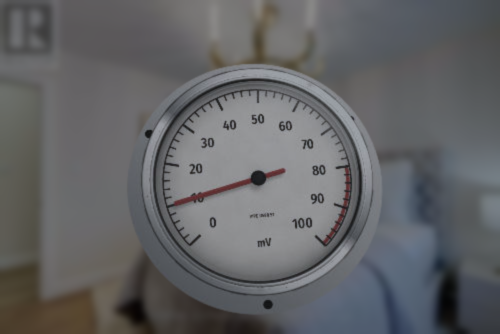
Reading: 10 (mV)
